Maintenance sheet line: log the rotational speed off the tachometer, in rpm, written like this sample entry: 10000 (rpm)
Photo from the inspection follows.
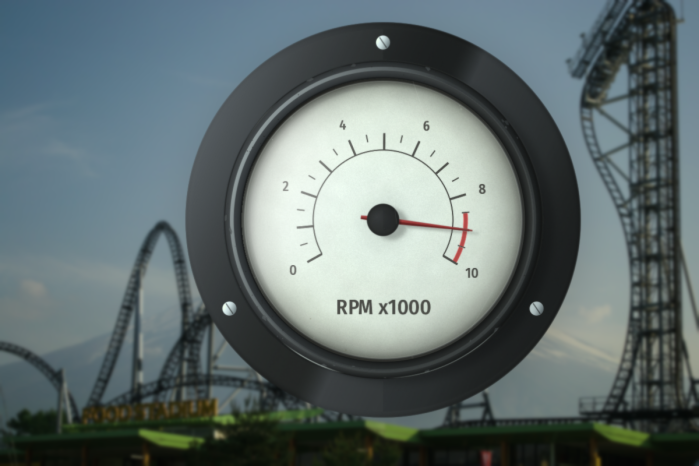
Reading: 9000 (rpm)
